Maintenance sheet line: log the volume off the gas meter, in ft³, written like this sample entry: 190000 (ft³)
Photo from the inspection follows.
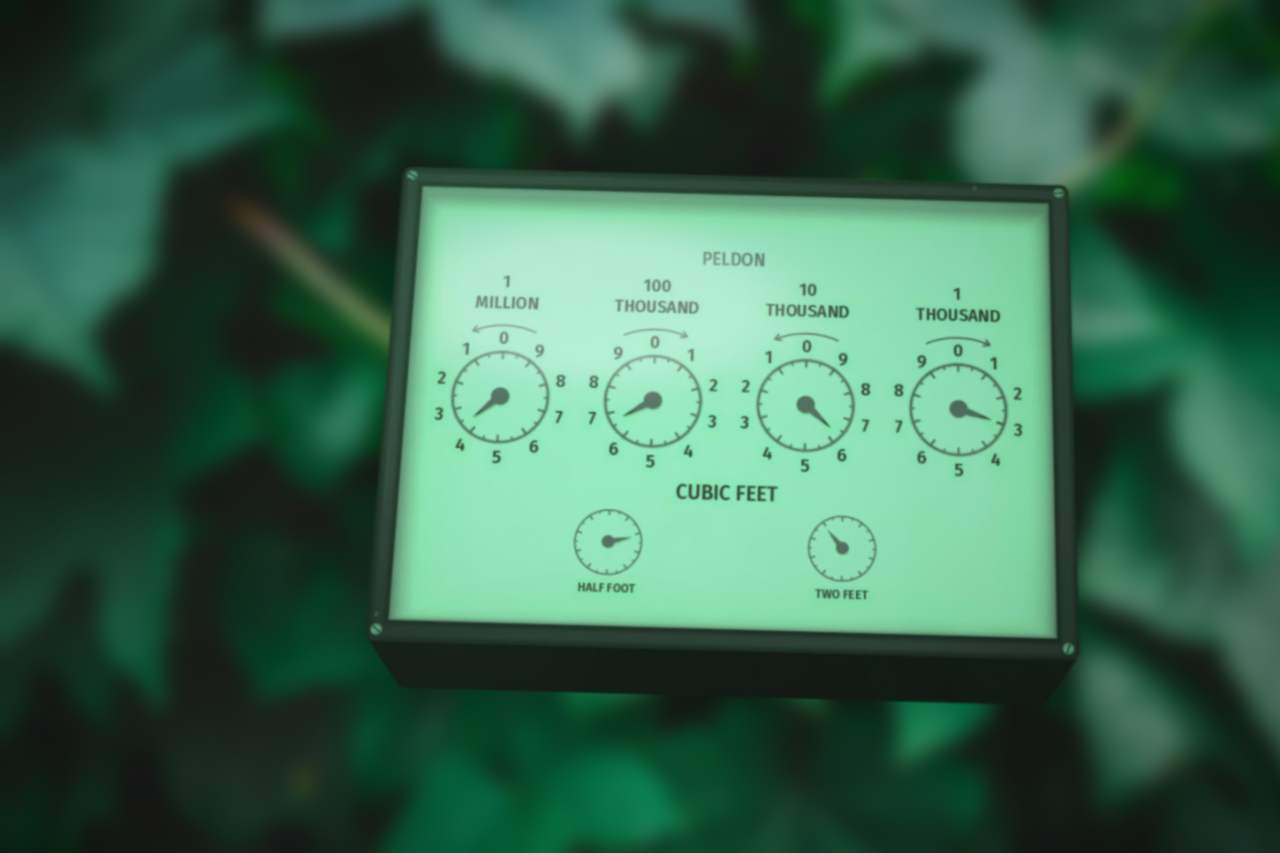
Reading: 366300 (ft³)
